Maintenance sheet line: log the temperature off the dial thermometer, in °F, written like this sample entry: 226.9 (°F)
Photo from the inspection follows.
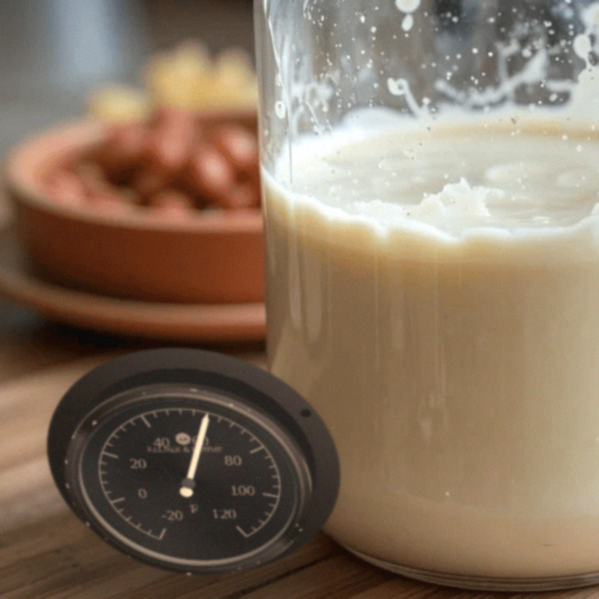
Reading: 60 (°F)
